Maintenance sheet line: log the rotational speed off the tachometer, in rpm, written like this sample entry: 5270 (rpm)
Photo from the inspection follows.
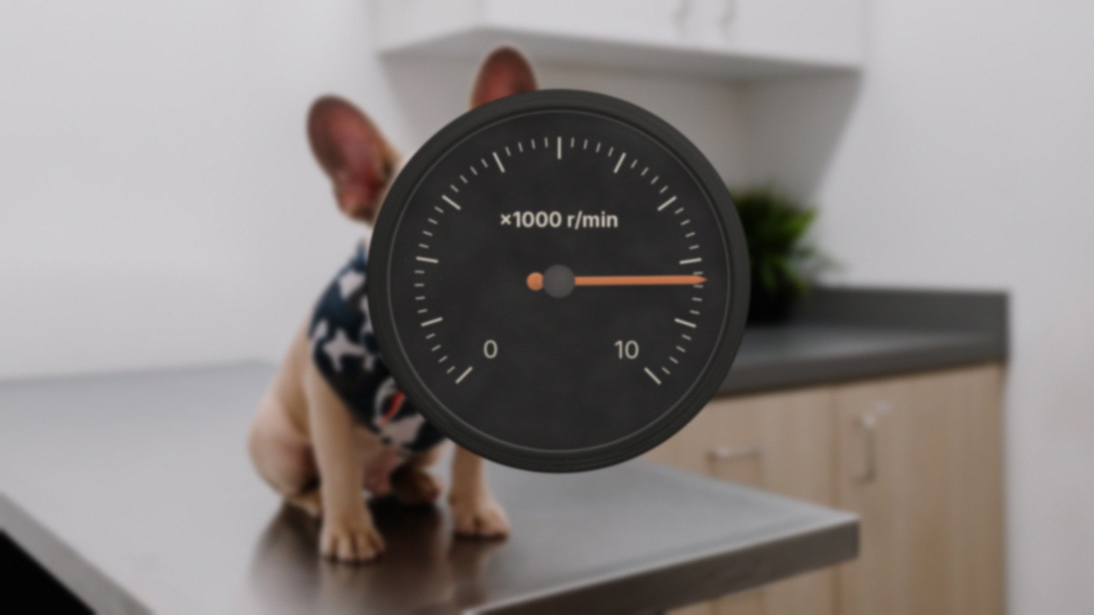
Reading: 8300 (rpm)
